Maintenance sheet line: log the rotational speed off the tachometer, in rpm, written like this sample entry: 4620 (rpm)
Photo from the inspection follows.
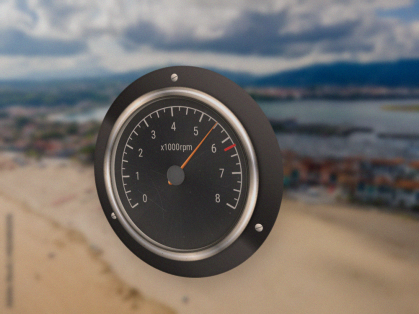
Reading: 5500 (rpm)
